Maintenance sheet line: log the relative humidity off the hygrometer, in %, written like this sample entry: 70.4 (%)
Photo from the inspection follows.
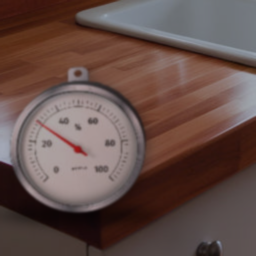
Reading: 30 (%)
